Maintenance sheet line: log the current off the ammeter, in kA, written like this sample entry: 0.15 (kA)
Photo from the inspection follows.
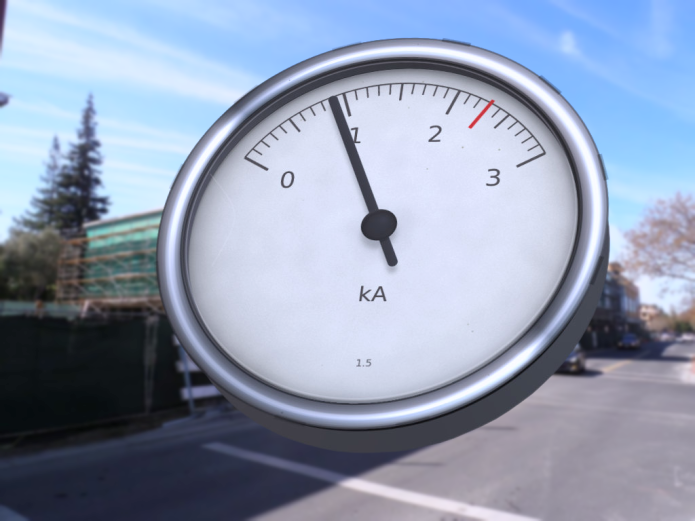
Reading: 0.9 (kA)
